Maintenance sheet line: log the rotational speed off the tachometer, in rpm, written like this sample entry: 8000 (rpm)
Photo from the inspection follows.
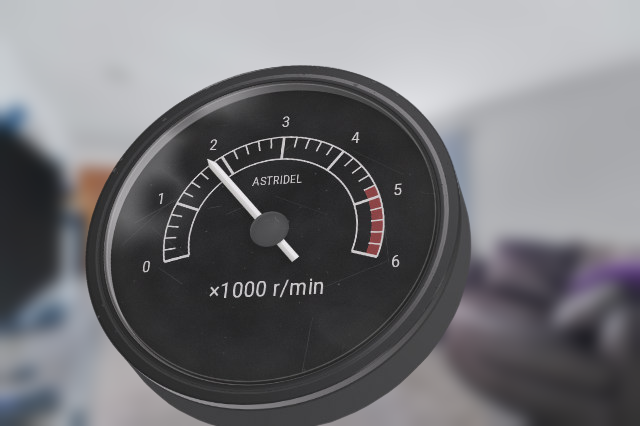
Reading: 1800 (rpm)
